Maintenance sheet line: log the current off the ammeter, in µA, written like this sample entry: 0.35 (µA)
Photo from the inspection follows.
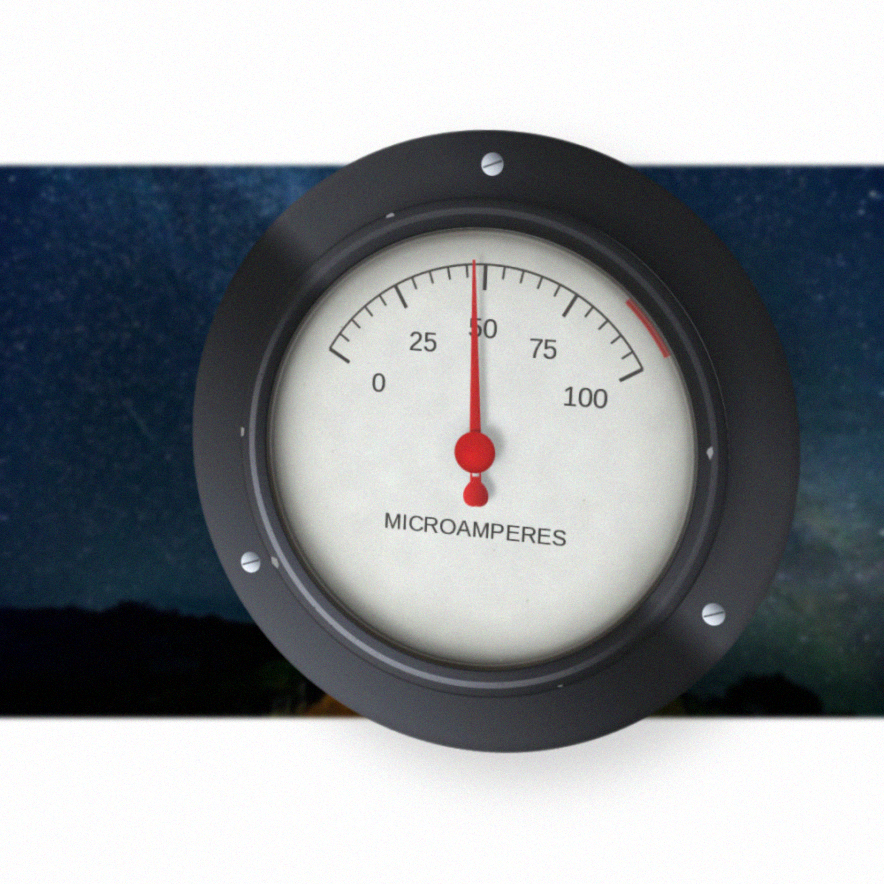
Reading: 47.5 (µA)
